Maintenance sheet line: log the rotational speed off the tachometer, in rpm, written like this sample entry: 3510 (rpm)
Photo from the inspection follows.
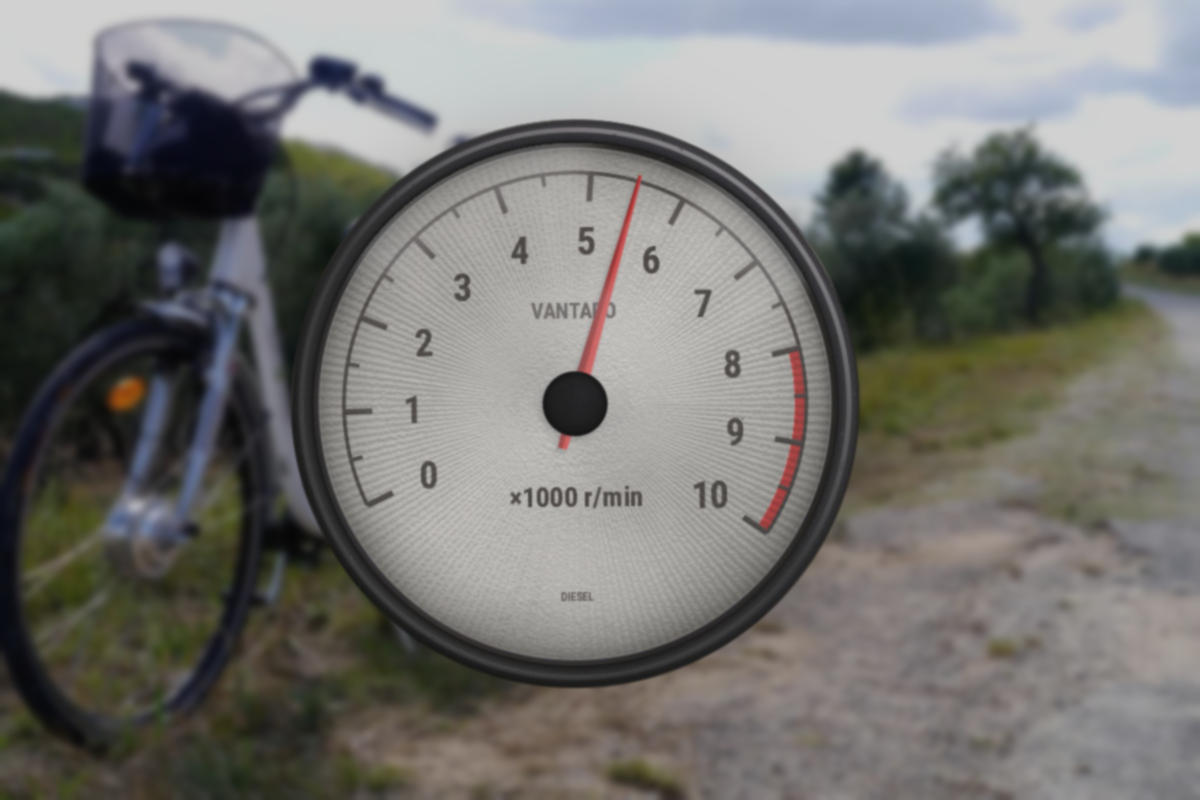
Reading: 5500 (rpm)
